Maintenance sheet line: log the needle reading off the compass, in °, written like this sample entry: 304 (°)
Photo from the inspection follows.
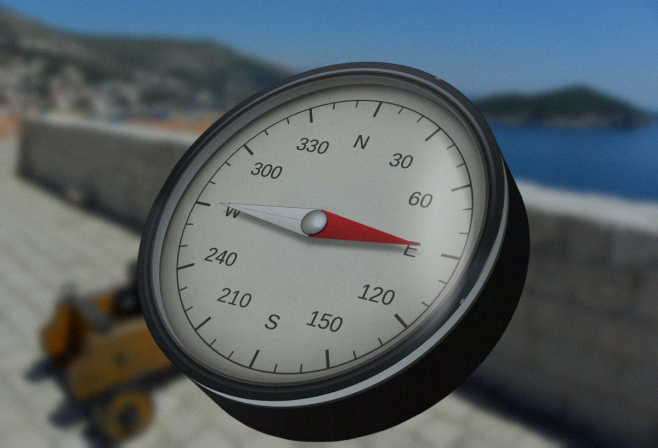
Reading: 90 (°)
